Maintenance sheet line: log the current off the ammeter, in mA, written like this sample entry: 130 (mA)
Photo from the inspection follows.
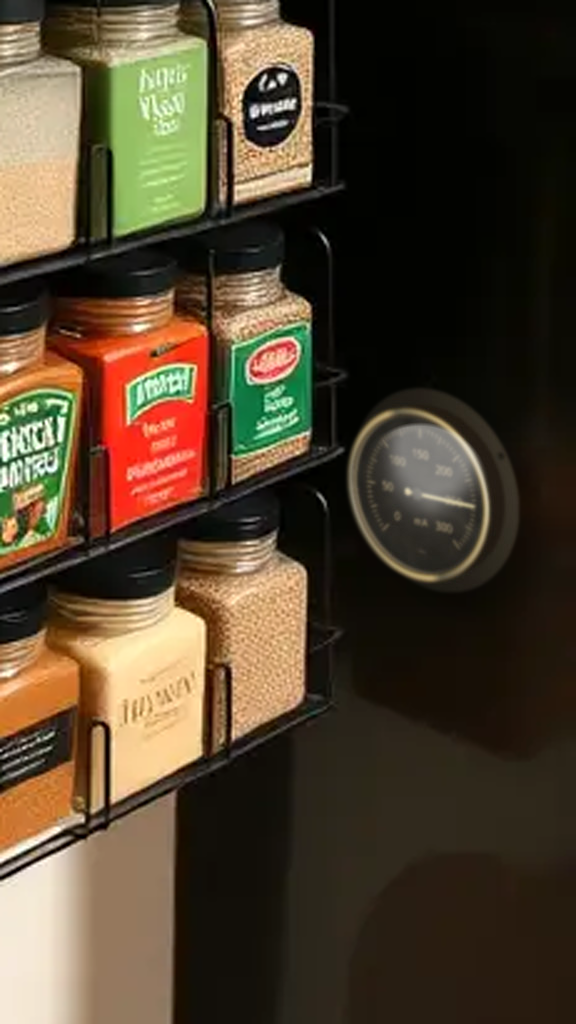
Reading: 250 (mA)
